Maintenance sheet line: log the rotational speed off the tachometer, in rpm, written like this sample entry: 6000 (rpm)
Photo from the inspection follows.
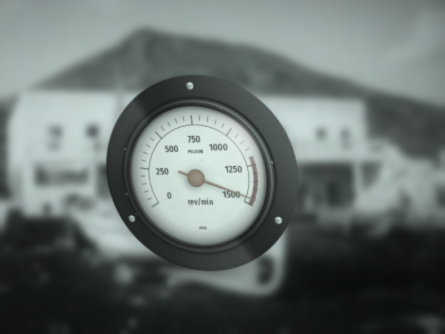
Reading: 1450 (rpm)
